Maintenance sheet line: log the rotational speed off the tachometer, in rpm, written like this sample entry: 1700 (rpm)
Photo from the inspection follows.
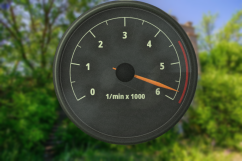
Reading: 5750 (rpm)
